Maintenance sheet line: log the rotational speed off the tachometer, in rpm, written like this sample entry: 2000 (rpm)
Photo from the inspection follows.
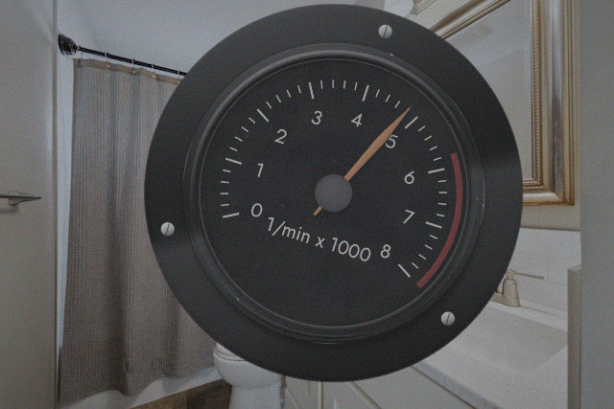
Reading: 4800 (rpm)
